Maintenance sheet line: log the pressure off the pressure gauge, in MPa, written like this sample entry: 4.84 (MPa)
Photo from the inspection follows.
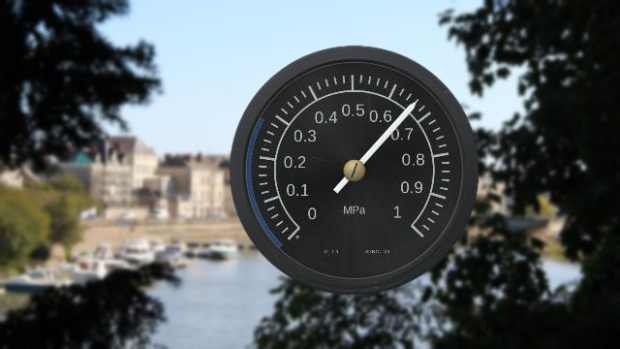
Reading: 0.66 (MPa)
